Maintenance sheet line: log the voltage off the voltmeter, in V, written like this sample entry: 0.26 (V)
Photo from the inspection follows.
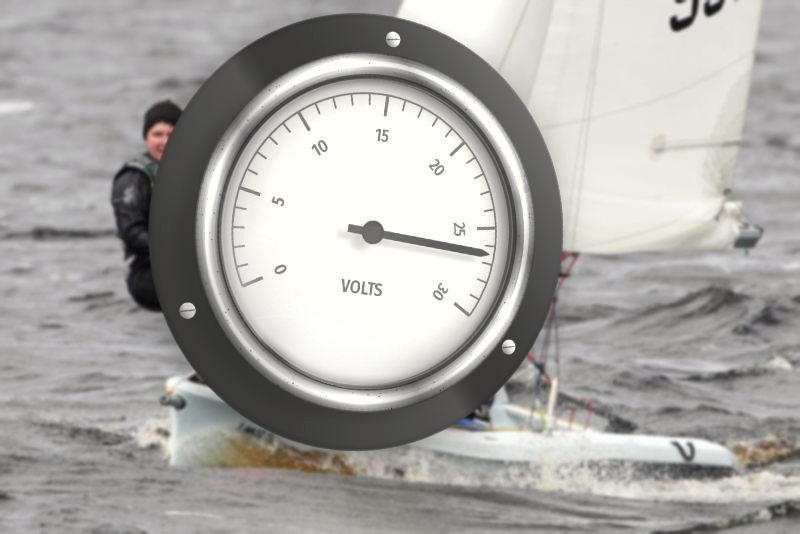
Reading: 26.5 (V)
